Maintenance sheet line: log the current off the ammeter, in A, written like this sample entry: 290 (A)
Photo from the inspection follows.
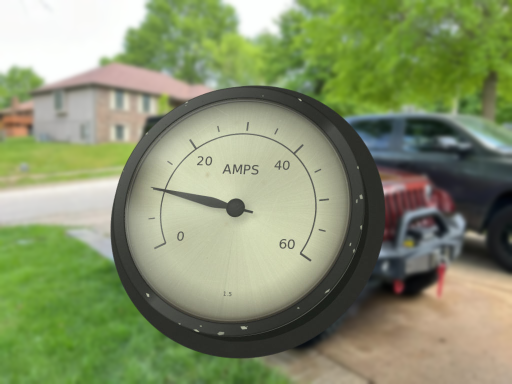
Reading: 10 (A)
